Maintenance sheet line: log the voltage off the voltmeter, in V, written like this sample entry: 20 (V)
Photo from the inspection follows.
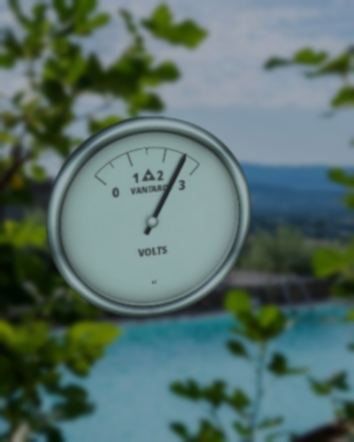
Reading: 2.5 (V)
